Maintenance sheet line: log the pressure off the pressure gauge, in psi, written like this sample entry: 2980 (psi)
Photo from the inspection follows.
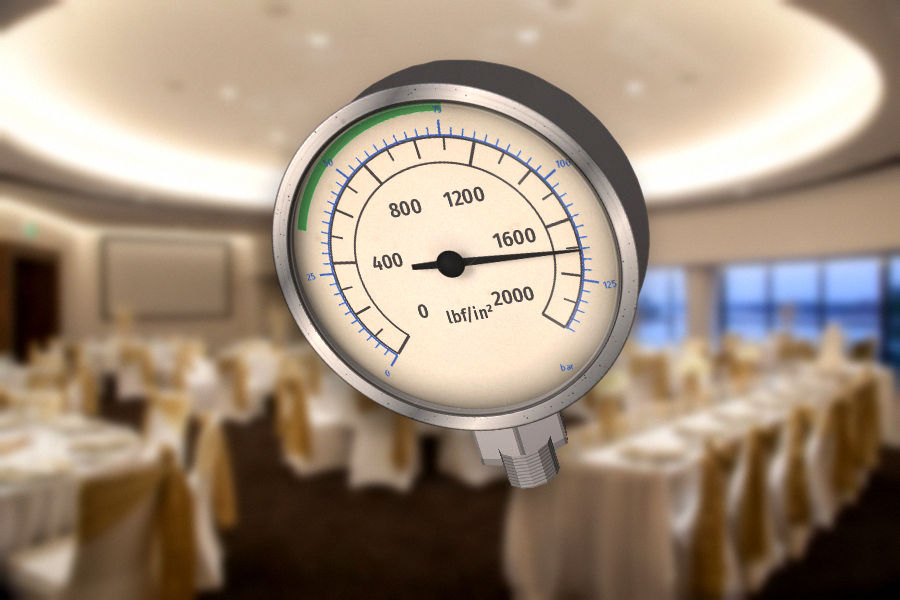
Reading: 1700 (psi)
